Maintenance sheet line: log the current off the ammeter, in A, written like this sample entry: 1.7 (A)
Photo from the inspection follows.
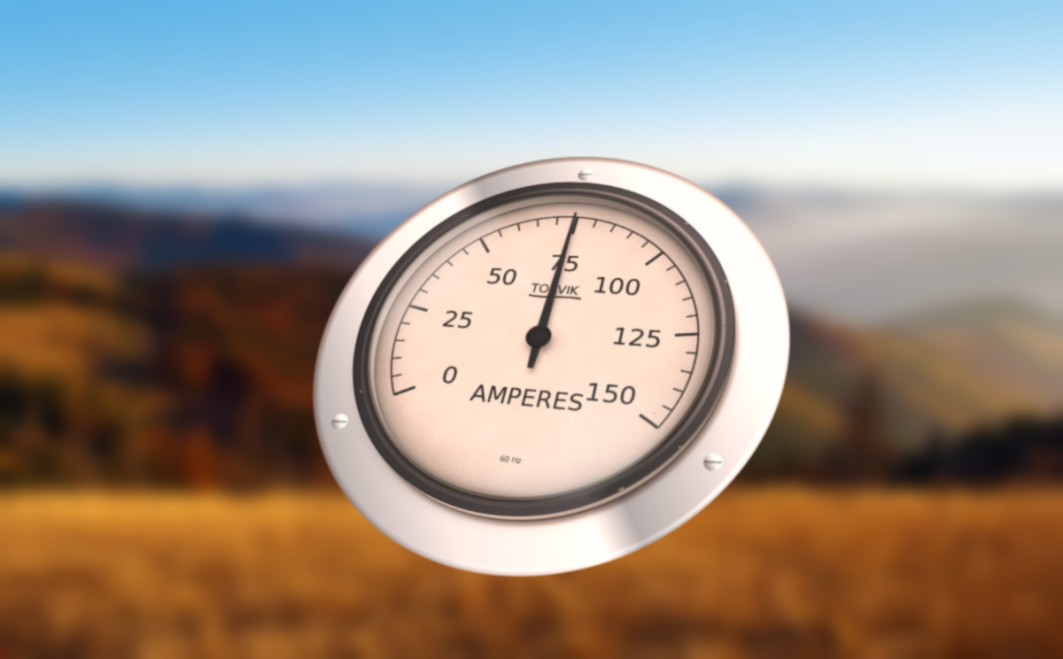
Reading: 75 (A)
